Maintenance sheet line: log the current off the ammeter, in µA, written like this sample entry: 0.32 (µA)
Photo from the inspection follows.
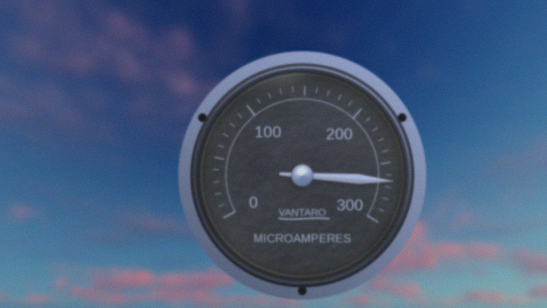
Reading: 265 (µA)
